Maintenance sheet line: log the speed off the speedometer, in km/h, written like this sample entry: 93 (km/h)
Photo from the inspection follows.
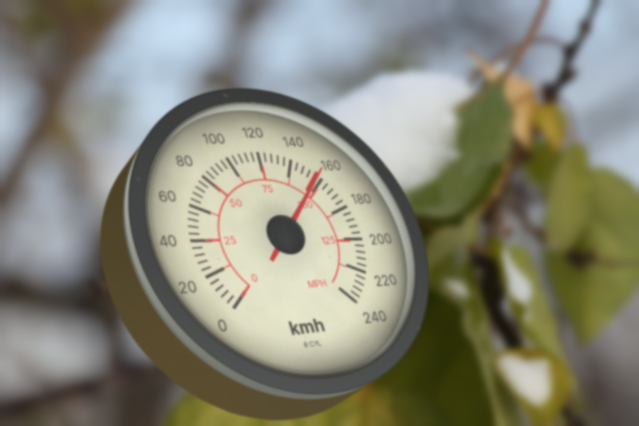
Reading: 156 (km/h)
